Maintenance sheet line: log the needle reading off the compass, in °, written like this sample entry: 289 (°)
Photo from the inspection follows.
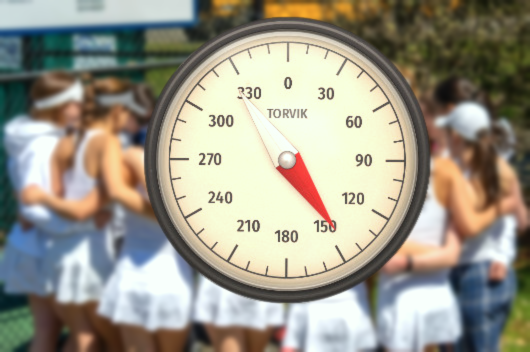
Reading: 145 (°)
